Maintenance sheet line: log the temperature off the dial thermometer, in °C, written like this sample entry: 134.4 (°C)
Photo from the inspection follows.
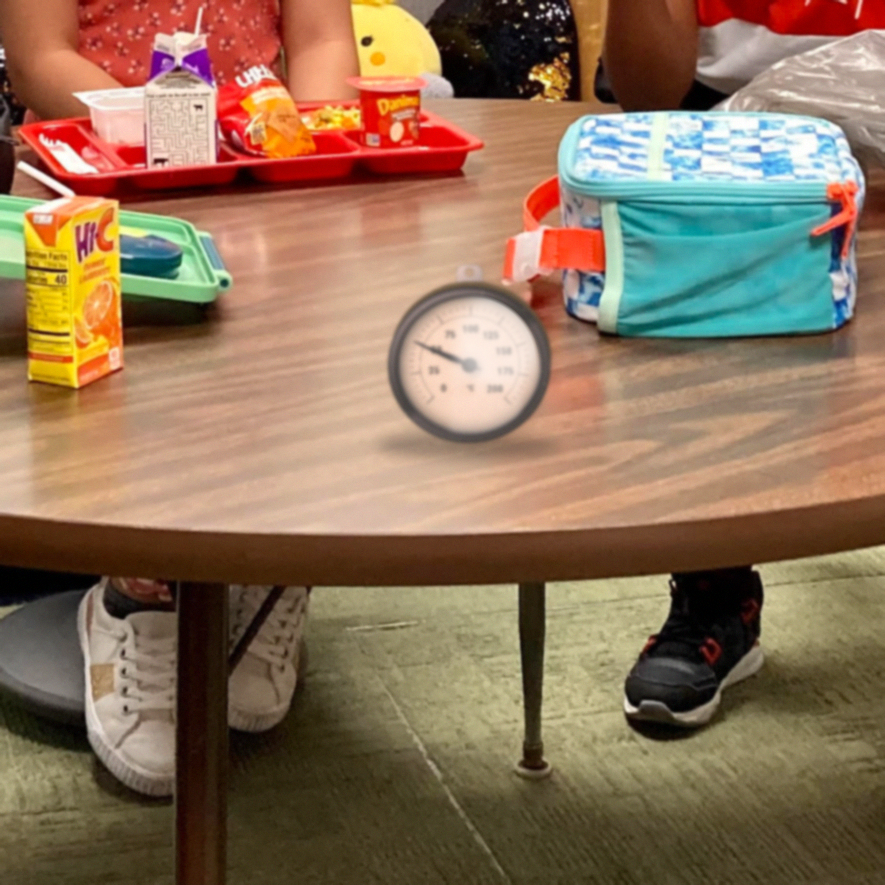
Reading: 50 (°C)
